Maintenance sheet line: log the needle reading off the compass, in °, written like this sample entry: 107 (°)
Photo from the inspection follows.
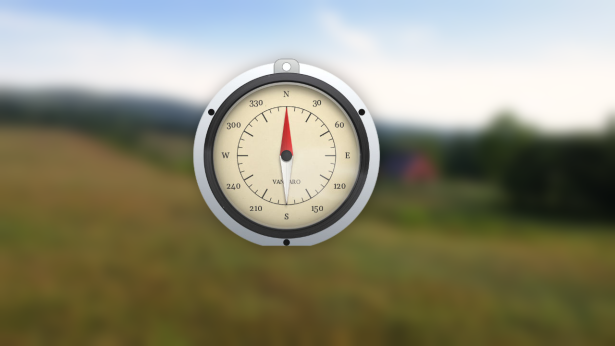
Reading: 0 (°)
